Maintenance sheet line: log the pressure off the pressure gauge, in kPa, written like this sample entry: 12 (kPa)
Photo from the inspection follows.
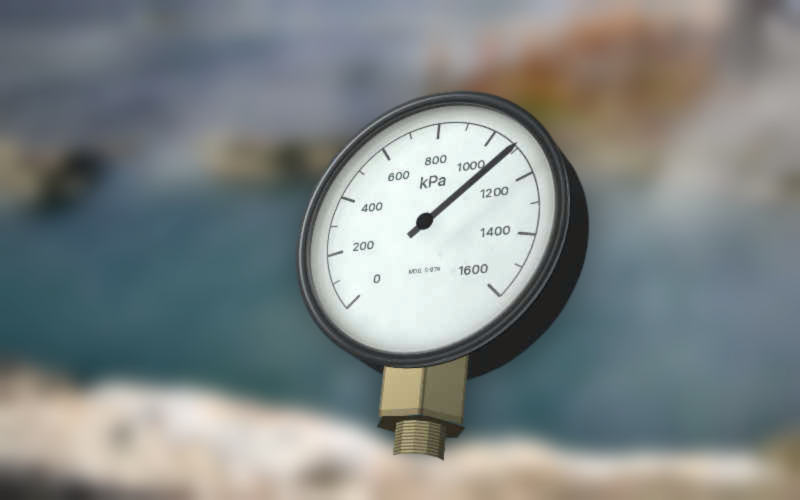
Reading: 1100 (kPa)
